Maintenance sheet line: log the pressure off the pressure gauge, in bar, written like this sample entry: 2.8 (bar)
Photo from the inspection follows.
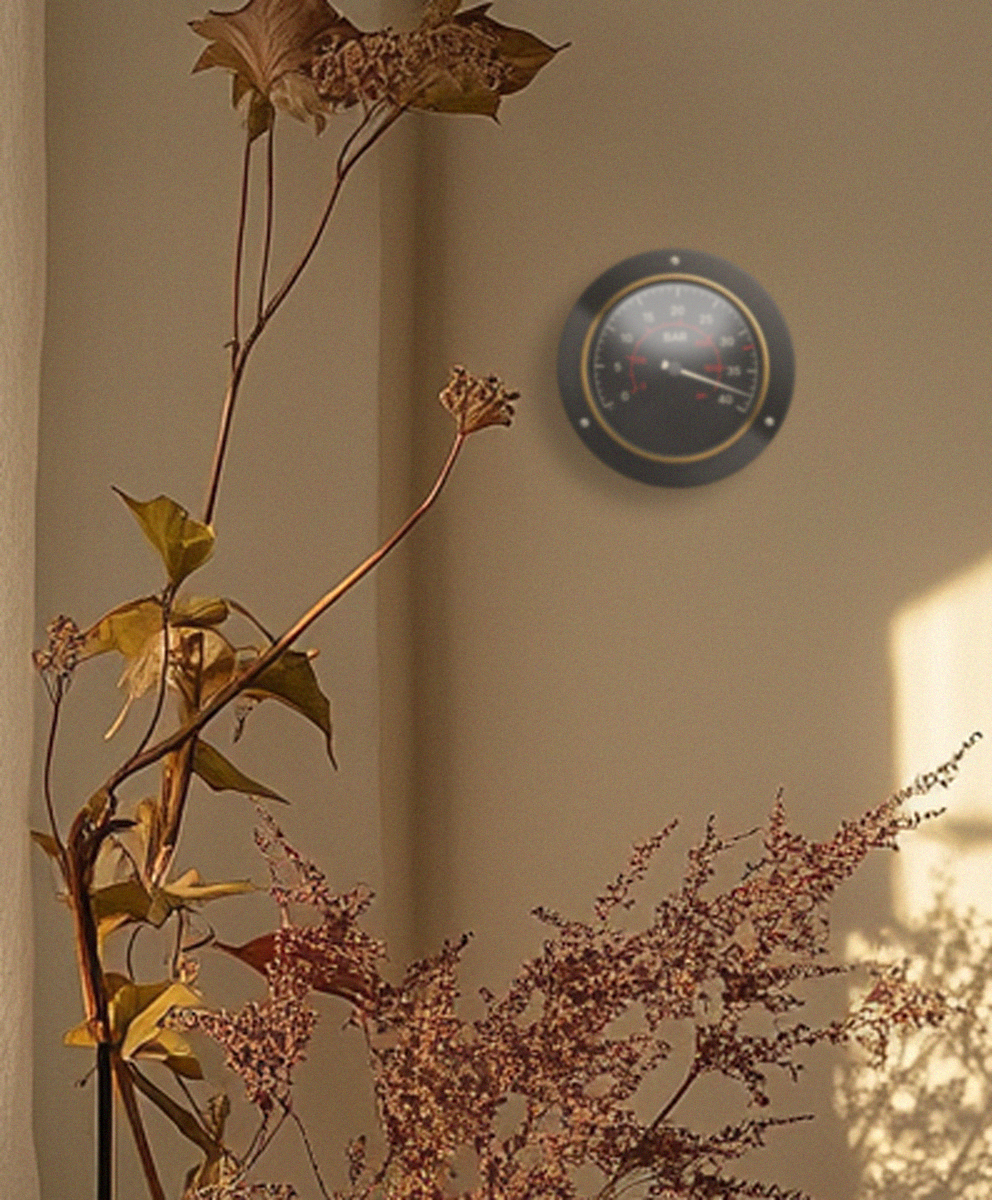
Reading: 38 (bar)
